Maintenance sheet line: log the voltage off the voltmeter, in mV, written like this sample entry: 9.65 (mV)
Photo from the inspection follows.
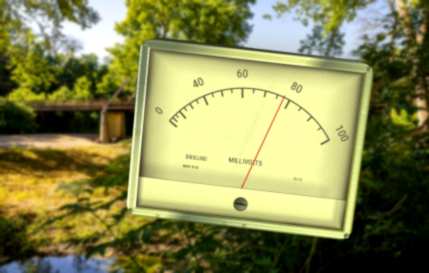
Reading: 77.5 (mV)
